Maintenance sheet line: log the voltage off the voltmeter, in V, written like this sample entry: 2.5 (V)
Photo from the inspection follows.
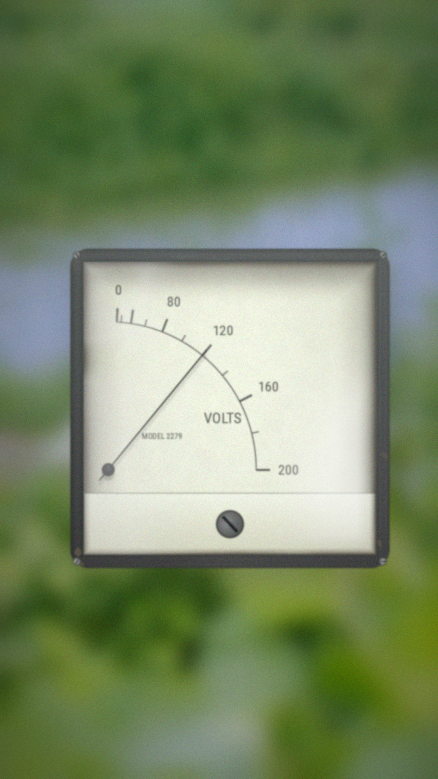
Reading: 120 (V)
